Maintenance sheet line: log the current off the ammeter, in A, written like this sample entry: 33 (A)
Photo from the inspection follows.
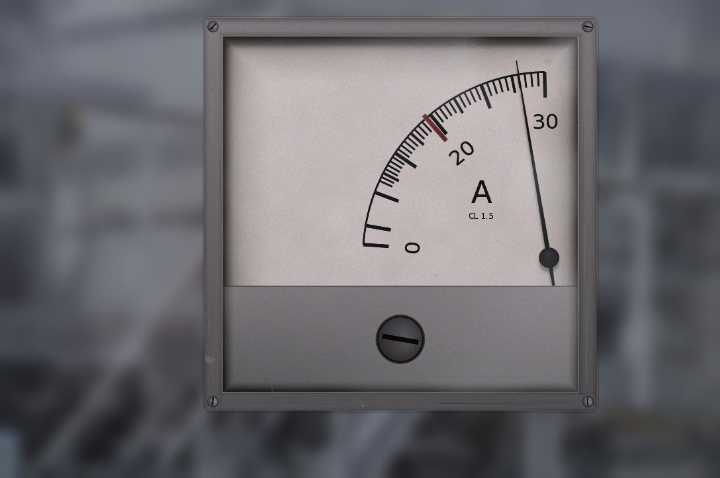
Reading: 28 (A)
